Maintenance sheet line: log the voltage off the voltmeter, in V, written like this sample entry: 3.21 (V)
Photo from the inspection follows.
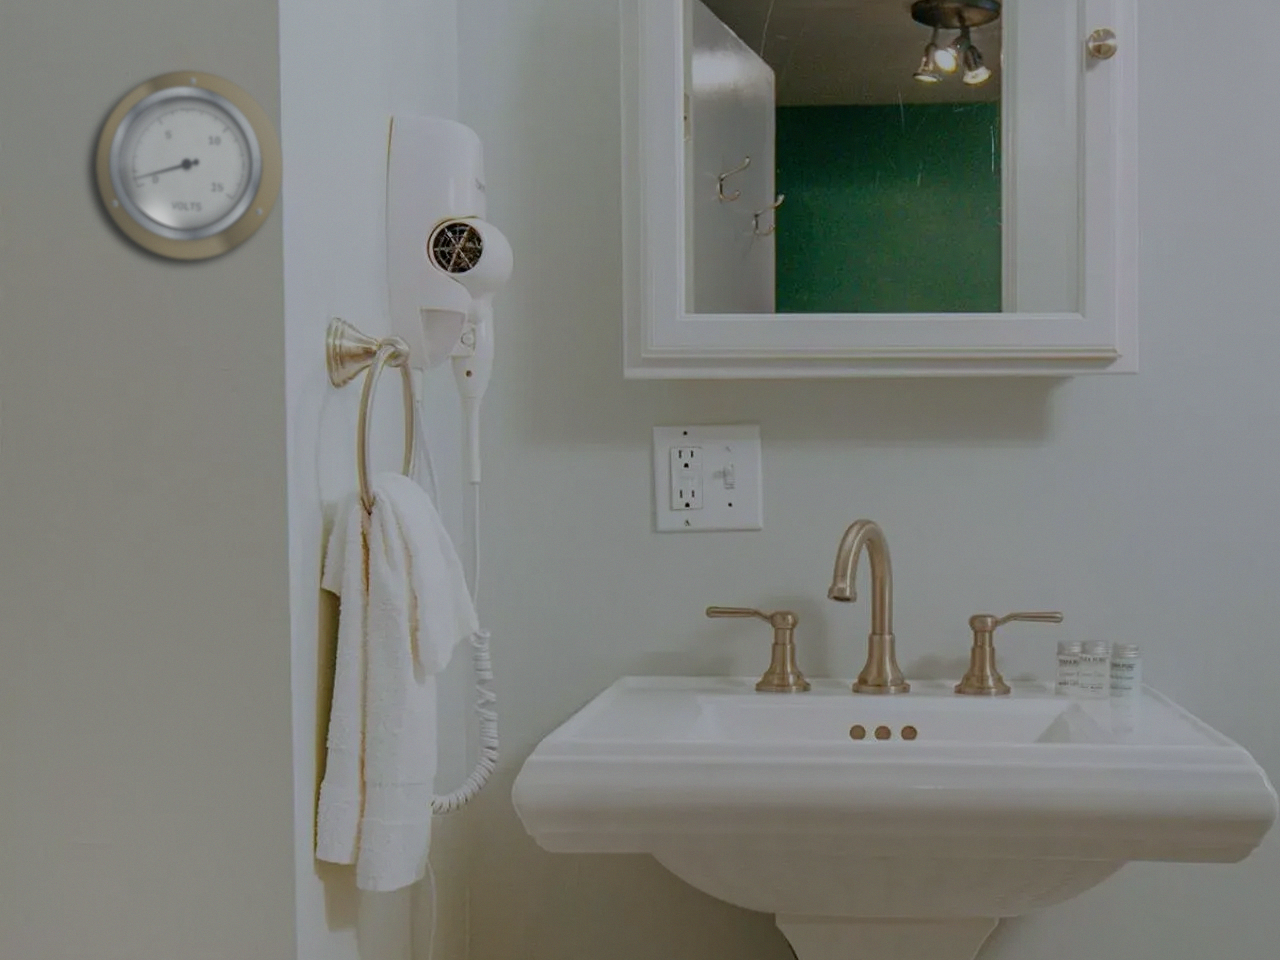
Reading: 0.5 (V)
